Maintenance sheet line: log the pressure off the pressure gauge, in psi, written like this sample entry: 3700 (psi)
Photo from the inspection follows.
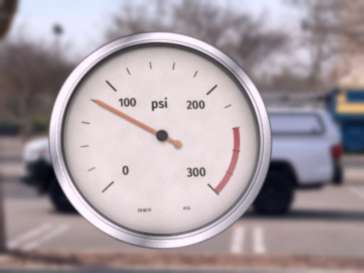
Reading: 80 (psi)
